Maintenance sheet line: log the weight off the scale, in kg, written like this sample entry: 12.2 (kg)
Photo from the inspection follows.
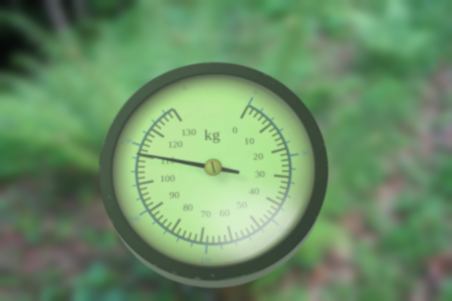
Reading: 110 (kg)
